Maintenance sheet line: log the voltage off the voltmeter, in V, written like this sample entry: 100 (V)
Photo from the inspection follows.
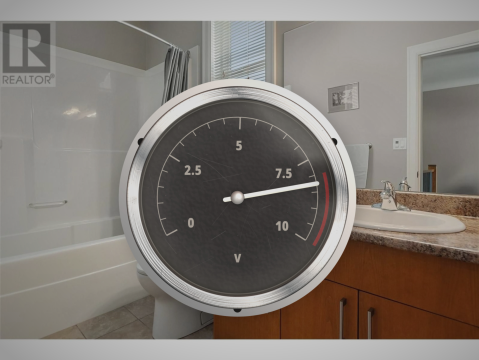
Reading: 8.25 (V)
